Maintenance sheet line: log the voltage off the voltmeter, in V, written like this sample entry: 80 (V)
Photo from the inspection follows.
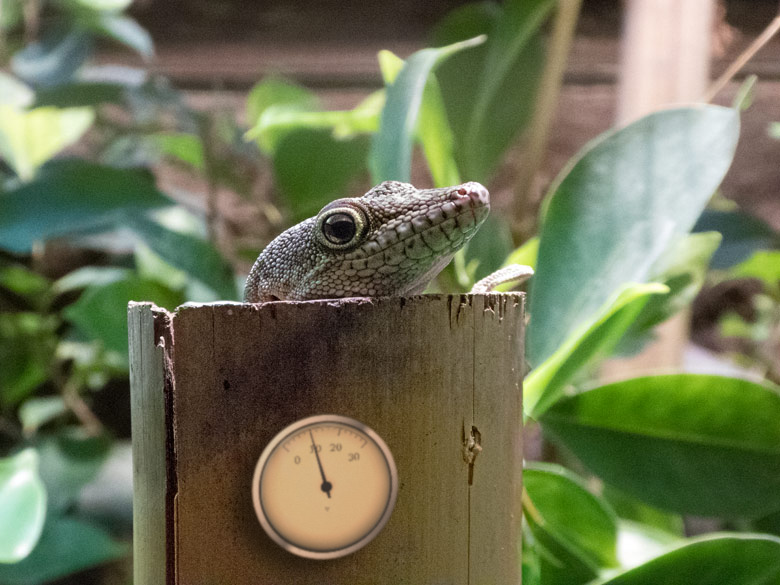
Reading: 10 (V)
